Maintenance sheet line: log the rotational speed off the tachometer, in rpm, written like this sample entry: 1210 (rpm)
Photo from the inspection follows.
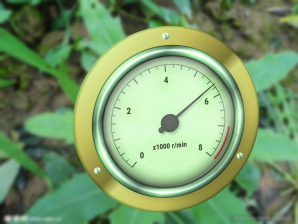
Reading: 5625 (rpm)
